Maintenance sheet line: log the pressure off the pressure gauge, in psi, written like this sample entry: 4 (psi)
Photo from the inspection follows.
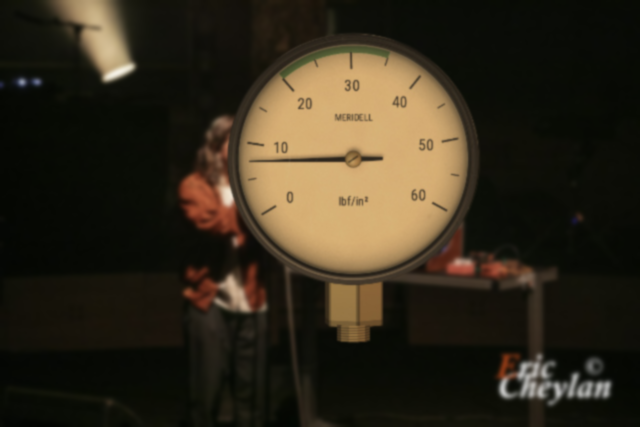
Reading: 7.5 (psi)
